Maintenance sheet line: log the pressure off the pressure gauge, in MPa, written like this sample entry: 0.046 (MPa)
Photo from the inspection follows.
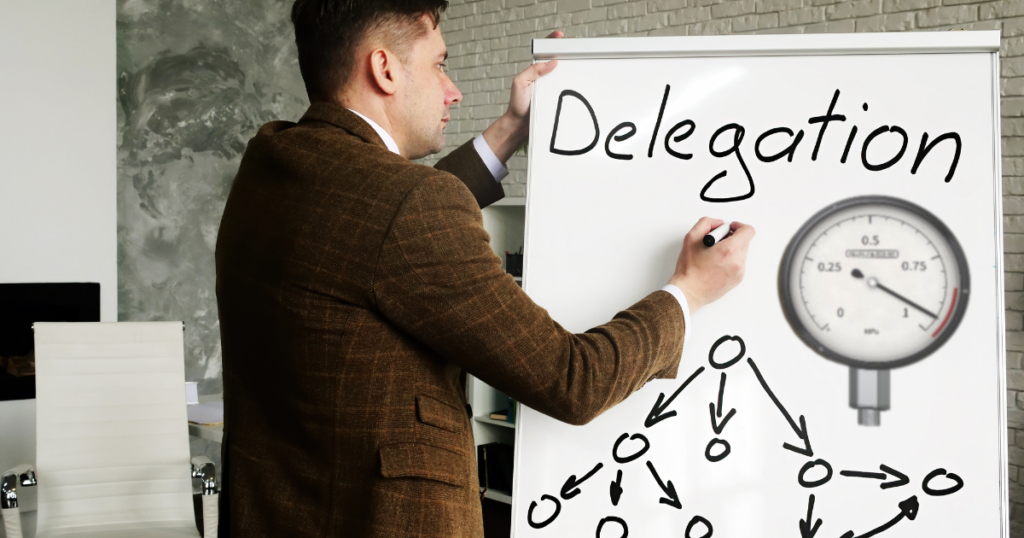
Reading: 0.95 (MPa)
